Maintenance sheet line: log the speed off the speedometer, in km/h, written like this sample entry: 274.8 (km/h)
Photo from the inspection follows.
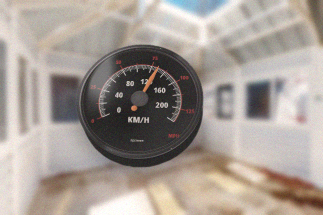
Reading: 130 (km/h)
